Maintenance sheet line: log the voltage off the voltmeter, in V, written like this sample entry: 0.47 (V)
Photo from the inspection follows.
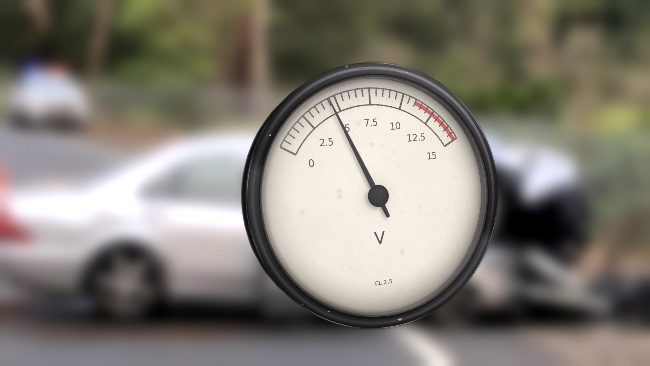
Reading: 4.5 (V)
